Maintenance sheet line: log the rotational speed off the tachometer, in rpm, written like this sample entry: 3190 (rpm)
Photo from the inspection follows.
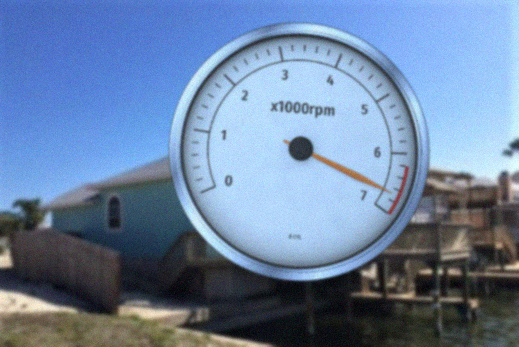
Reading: 6700 (rpm)
